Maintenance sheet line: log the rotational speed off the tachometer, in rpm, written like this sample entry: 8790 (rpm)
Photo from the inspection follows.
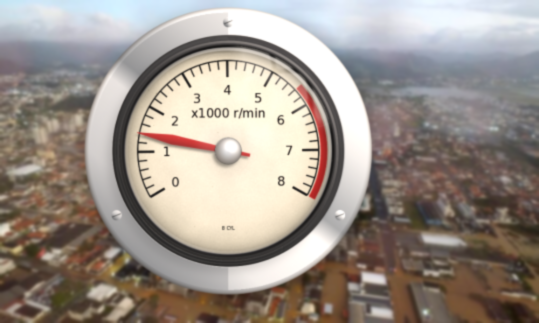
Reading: 1400 (rpm)
